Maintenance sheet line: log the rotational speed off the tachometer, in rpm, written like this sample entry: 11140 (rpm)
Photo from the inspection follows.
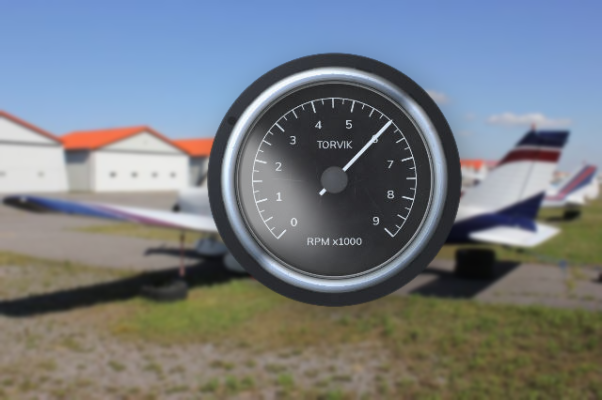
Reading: 6000 (rpm)
